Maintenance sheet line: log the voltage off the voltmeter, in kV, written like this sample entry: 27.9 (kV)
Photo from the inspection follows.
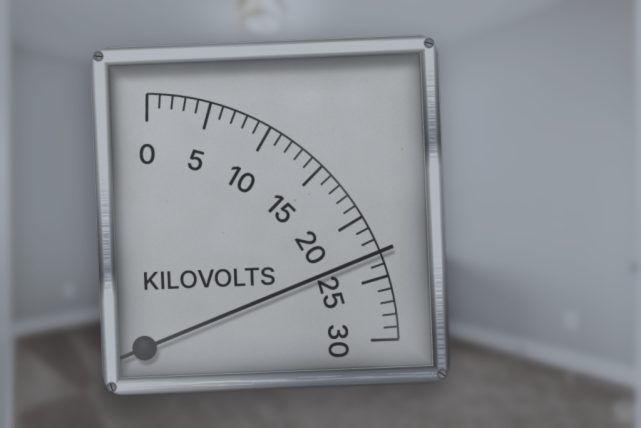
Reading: 23 (kV)
